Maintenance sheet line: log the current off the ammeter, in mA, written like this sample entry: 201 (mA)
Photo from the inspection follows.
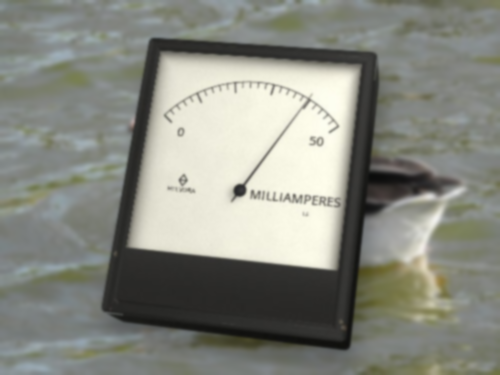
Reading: 40 (mA)
